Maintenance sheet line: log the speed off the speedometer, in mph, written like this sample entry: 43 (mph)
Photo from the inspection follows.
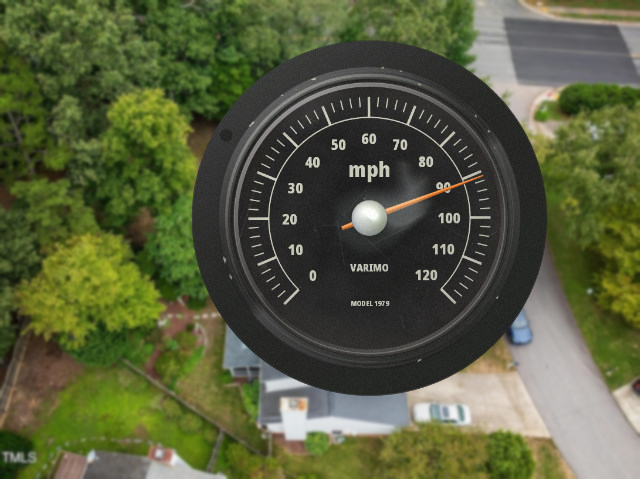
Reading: 91 (mph)
